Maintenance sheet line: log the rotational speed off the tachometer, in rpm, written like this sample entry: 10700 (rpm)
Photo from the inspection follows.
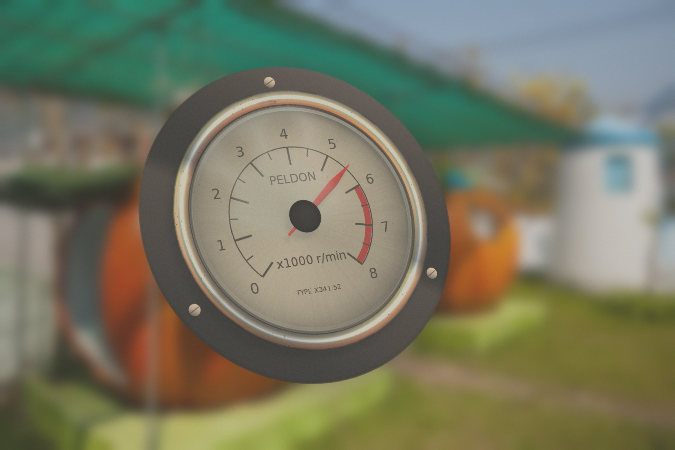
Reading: 5500 (rpm)
